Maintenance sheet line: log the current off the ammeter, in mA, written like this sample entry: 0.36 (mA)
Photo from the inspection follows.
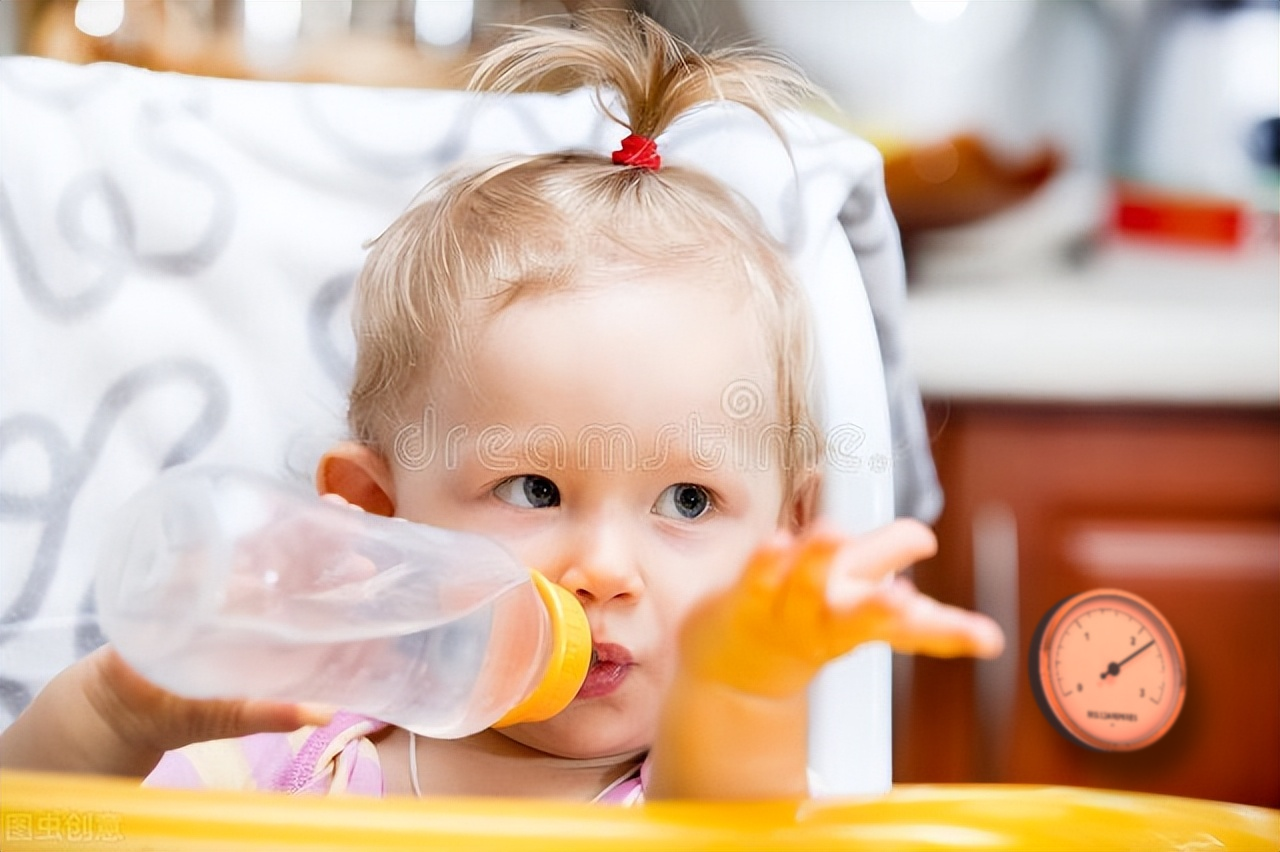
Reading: 2.2 (mA)
